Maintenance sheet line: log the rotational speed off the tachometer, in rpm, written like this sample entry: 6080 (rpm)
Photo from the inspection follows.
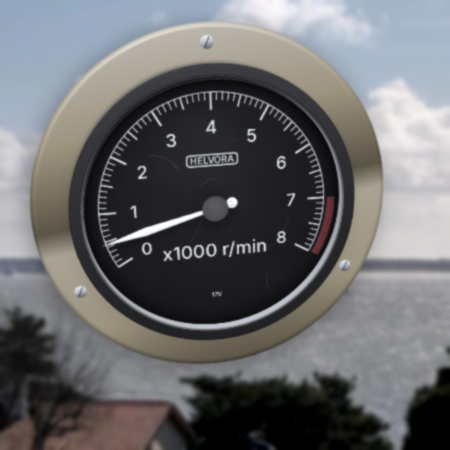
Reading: 500 (rpm)
